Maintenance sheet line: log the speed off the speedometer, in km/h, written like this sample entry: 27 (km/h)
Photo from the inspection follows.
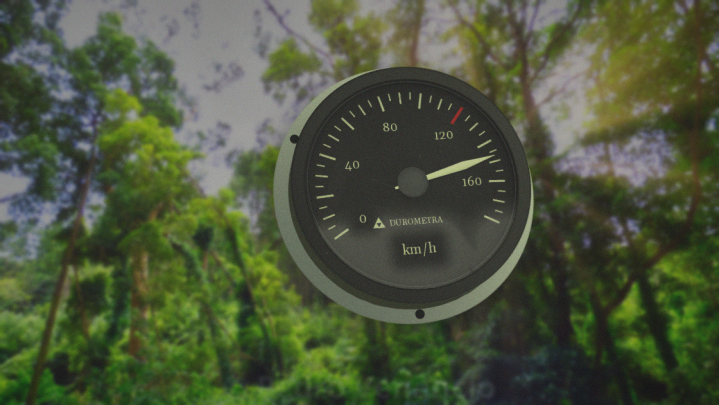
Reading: 147.5 (km/h)
